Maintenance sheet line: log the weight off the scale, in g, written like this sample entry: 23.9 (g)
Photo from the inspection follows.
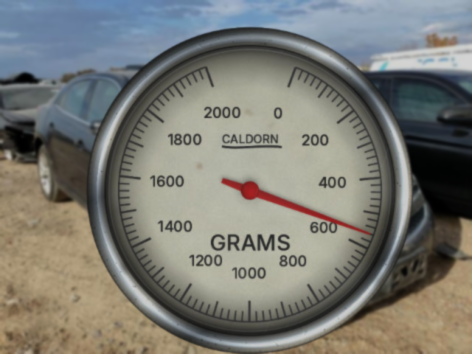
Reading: 560 (g)
